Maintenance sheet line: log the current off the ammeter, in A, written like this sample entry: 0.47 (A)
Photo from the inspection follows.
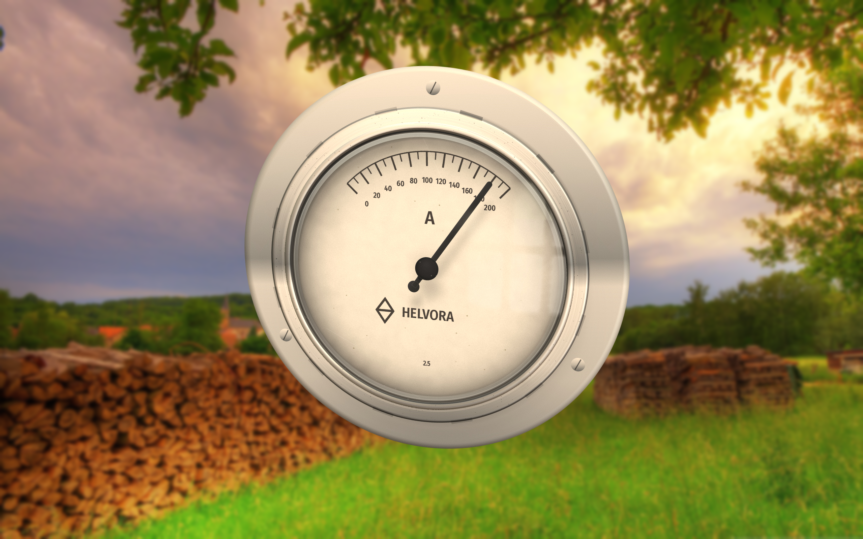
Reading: 180 (A)
